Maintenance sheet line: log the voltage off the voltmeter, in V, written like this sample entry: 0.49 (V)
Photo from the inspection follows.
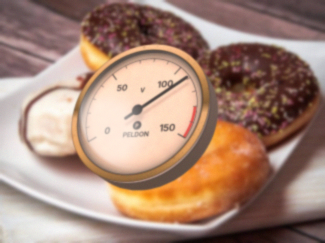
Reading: 110 (V)
